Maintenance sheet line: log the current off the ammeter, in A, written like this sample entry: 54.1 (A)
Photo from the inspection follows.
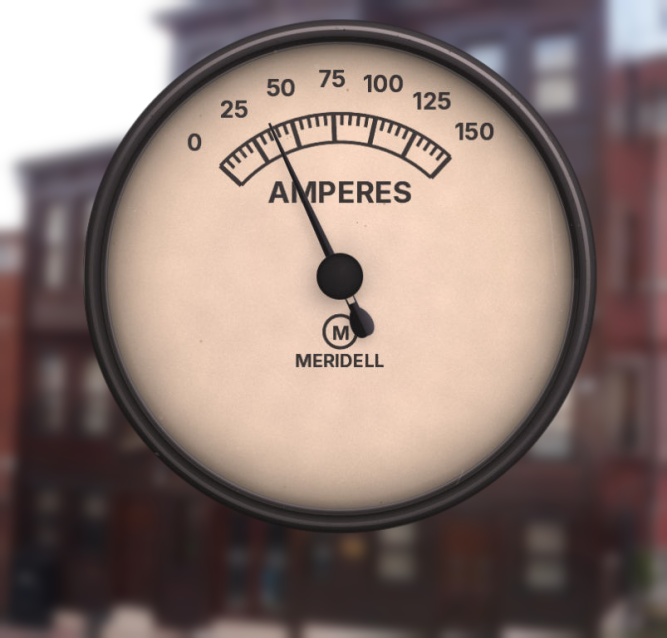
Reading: 37.5 (A)
